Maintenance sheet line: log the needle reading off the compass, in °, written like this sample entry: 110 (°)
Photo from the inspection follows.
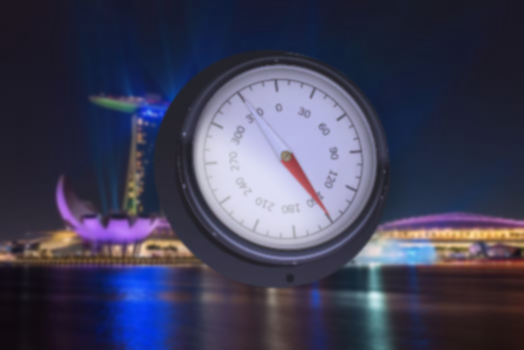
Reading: 150 (°)
